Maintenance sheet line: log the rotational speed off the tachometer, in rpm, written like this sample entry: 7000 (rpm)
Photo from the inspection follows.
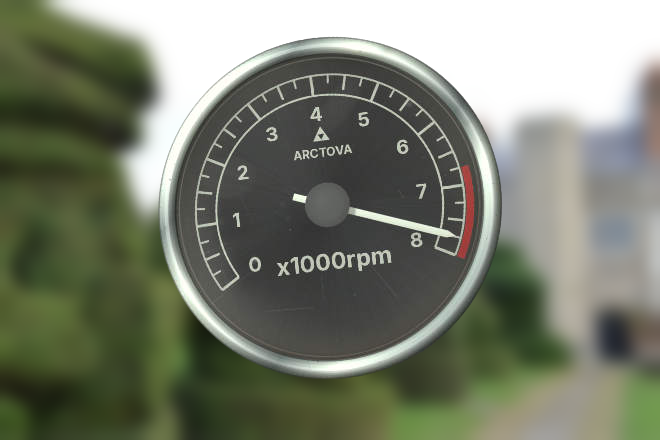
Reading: 7750 (rpm)
